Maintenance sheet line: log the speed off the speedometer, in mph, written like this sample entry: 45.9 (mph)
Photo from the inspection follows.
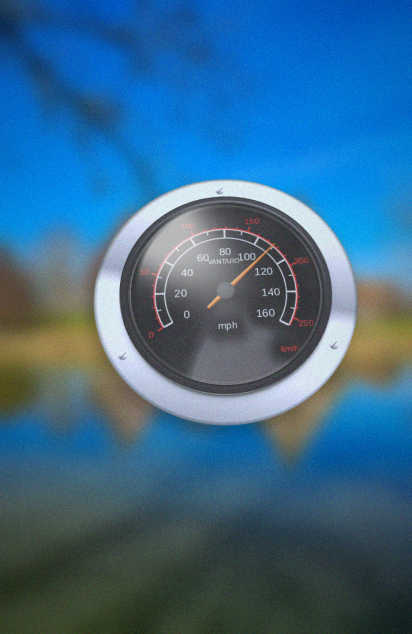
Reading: 110 (mph)
